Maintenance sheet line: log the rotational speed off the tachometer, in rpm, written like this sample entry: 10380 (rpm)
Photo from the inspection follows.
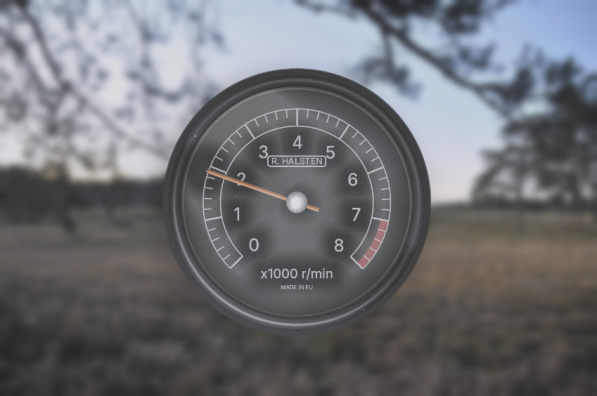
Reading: 1900 (rpm)
